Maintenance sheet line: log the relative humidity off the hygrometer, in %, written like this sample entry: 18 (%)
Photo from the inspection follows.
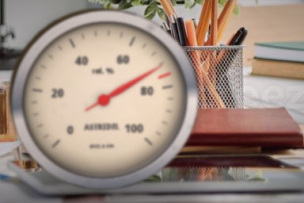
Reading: 72 (%)
